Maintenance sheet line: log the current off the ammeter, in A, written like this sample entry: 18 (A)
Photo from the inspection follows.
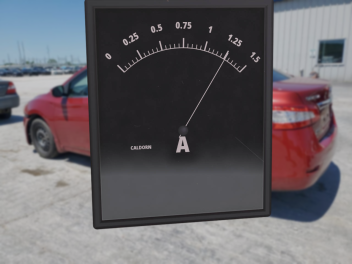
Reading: 1.25 (A)
